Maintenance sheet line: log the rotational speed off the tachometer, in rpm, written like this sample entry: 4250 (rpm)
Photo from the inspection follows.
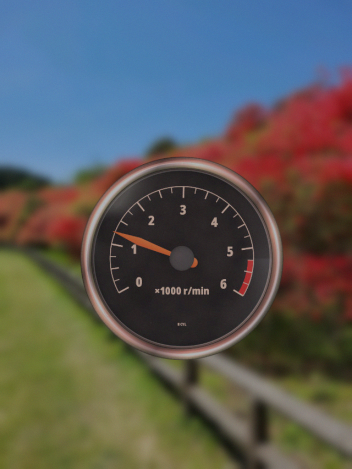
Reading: 1250 (rpm)
